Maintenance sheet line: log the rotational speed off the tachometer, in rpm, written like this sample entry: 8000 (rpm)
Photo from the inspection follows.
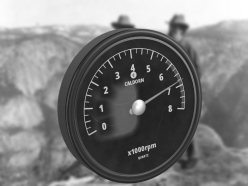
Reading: 6750 (rpm)
